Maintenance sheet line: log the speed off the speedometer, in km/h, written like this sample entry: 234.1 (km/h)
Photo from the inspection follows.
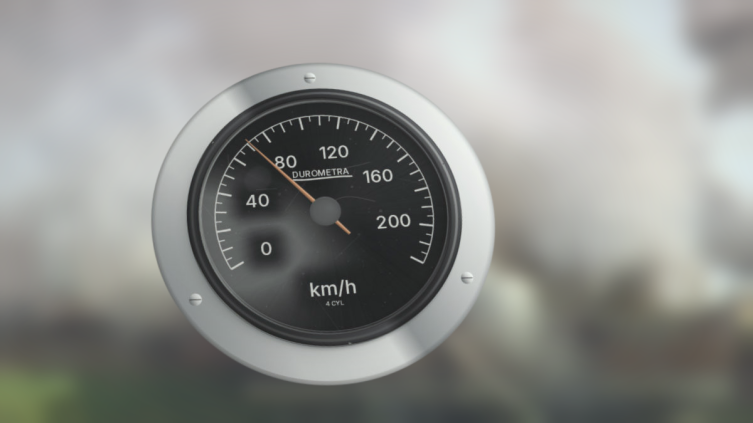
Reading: 70 (km/h)
